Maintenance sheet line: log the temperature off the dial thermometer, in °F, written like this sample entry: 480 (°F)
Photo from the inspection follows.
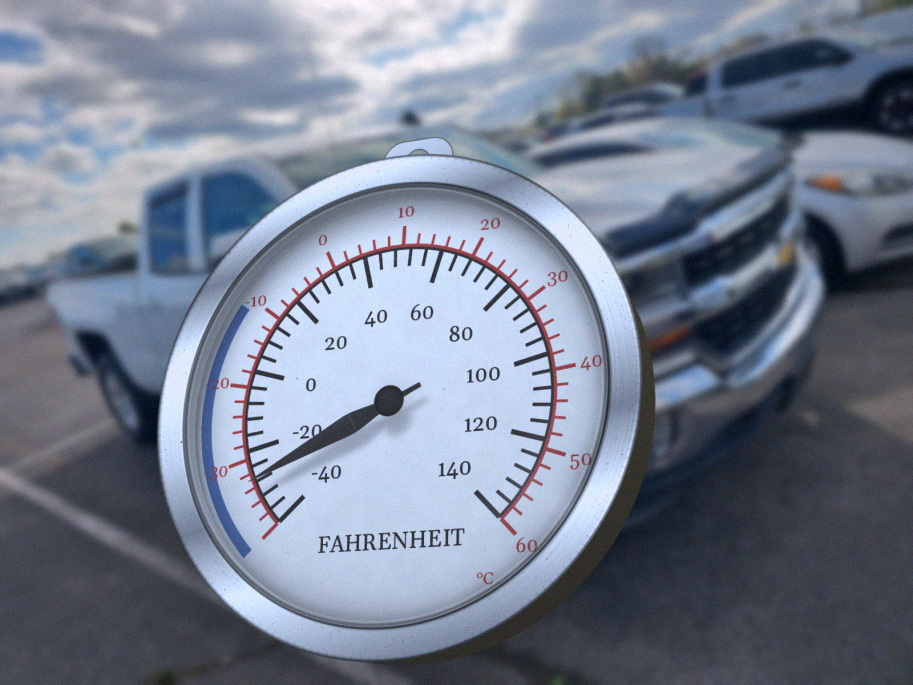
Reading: -28 (°F)
